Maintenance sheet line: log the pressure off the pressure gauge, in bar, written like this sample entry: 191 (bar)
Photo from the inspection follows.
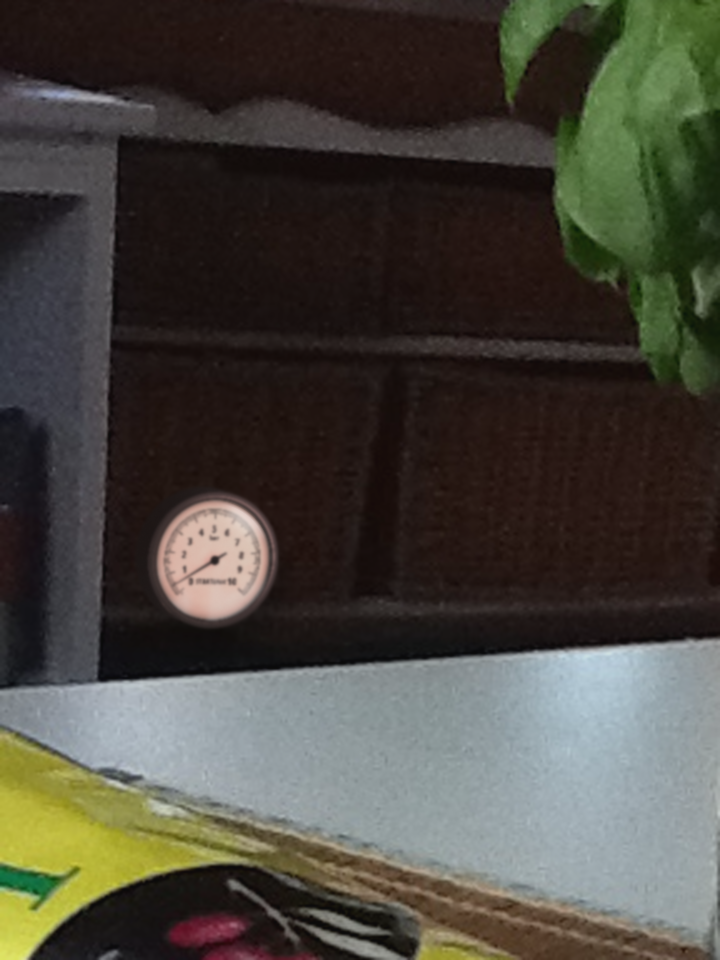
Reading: 0.5 (bar)
